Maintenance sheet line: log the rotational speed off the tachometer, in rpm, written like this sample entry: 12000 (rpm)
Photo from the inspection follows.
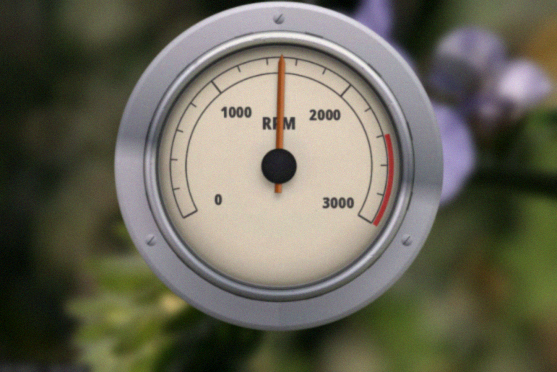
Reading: 1500 (rpm)
